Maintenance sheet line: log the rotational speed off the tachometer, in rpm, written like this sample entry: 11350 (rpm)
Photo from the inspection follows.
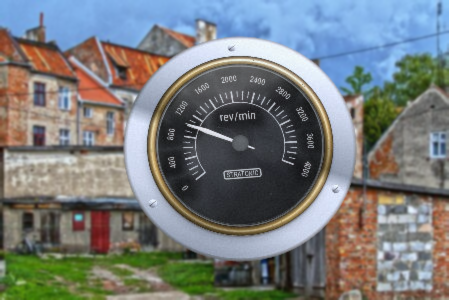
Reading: 1000 (rpm)
